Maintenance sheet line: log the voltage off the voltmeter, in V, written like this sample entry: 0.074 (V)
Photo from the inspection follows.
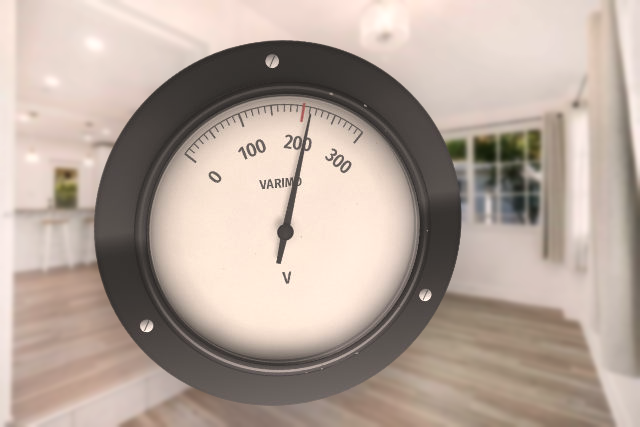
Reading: 210 (V)
